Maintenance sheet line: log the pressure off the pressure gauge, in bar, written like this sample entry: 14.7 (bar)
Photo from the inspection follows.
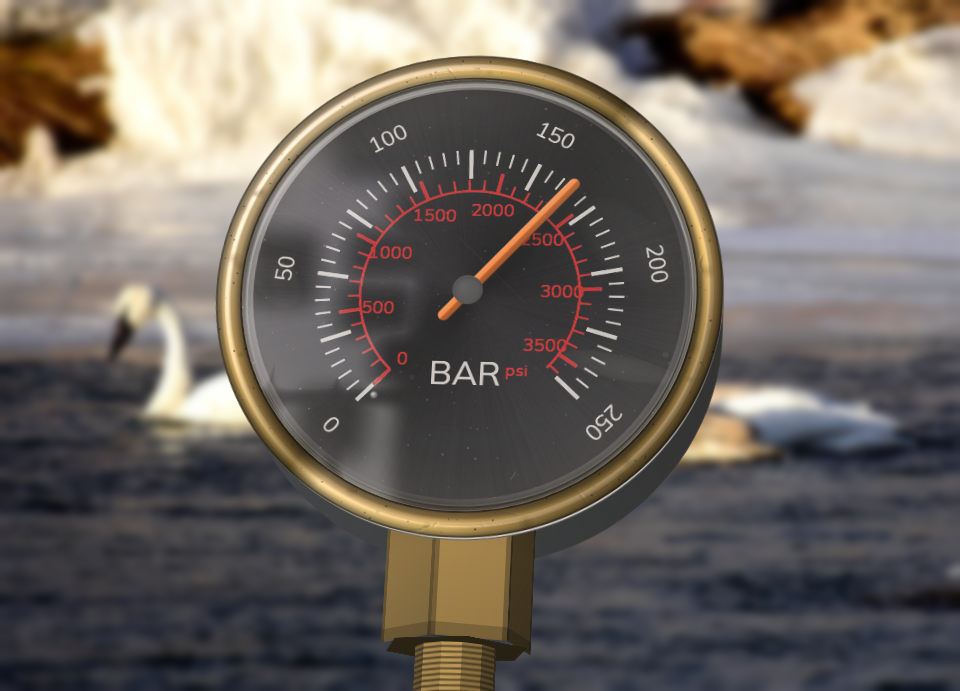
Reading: 165 (bar)
